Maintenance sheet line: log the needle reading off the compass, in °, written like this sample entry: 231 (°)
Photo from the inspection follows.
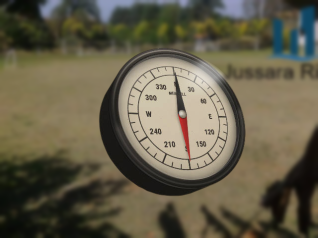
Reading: 180 (°)
